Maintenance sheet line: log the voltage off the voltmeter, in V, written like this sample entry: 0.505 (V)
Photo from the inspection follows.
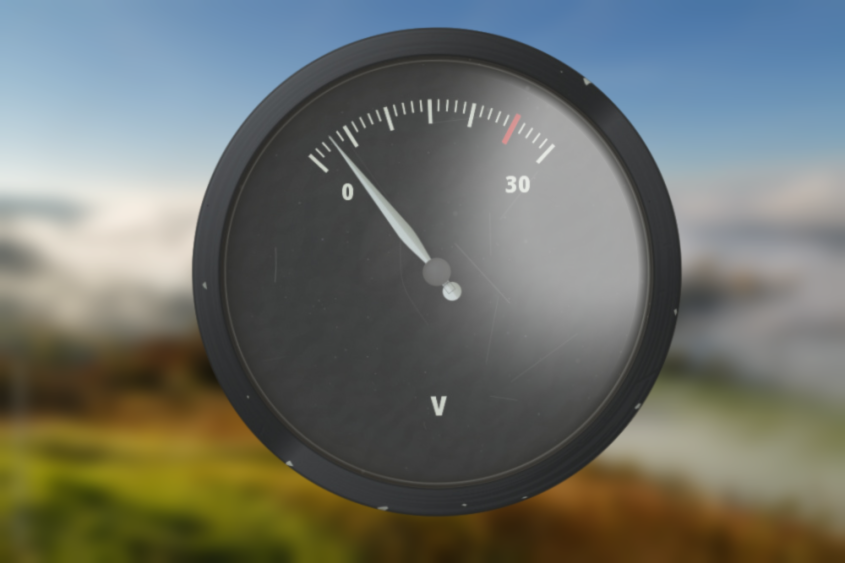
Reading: 3 (V)
